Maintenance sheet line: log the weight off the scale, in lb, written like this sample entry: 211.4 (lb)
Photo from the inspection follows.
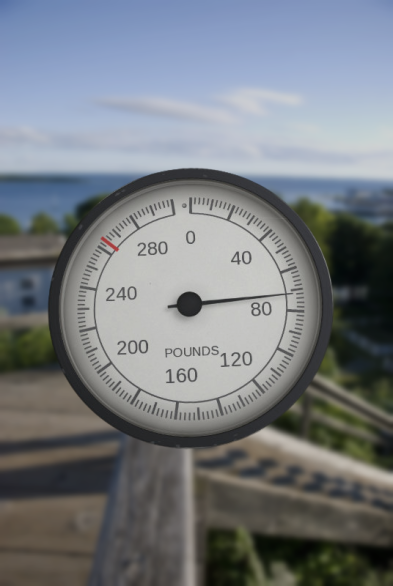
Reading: 72 (lb)
